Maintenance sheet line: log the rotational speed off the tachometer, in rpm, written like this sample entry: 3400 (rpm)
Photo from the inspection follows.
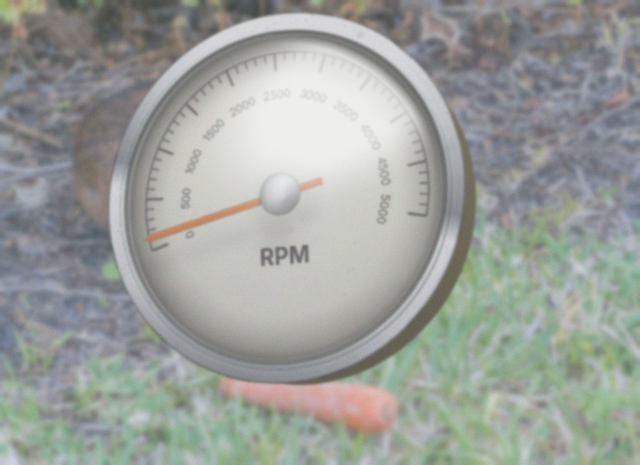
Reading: 100 (rpm)
